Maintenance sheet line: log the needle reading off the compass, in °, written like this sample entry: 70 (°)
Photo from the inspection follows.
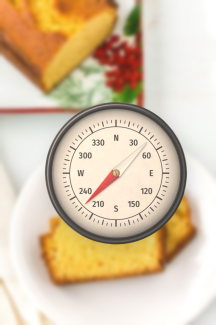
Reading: 225 (°)
